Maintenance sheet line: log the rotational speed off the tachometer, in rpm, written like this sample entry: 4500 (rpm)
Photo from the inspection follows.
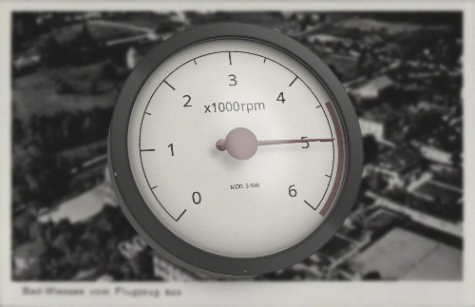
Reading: 5000 (rpm)
